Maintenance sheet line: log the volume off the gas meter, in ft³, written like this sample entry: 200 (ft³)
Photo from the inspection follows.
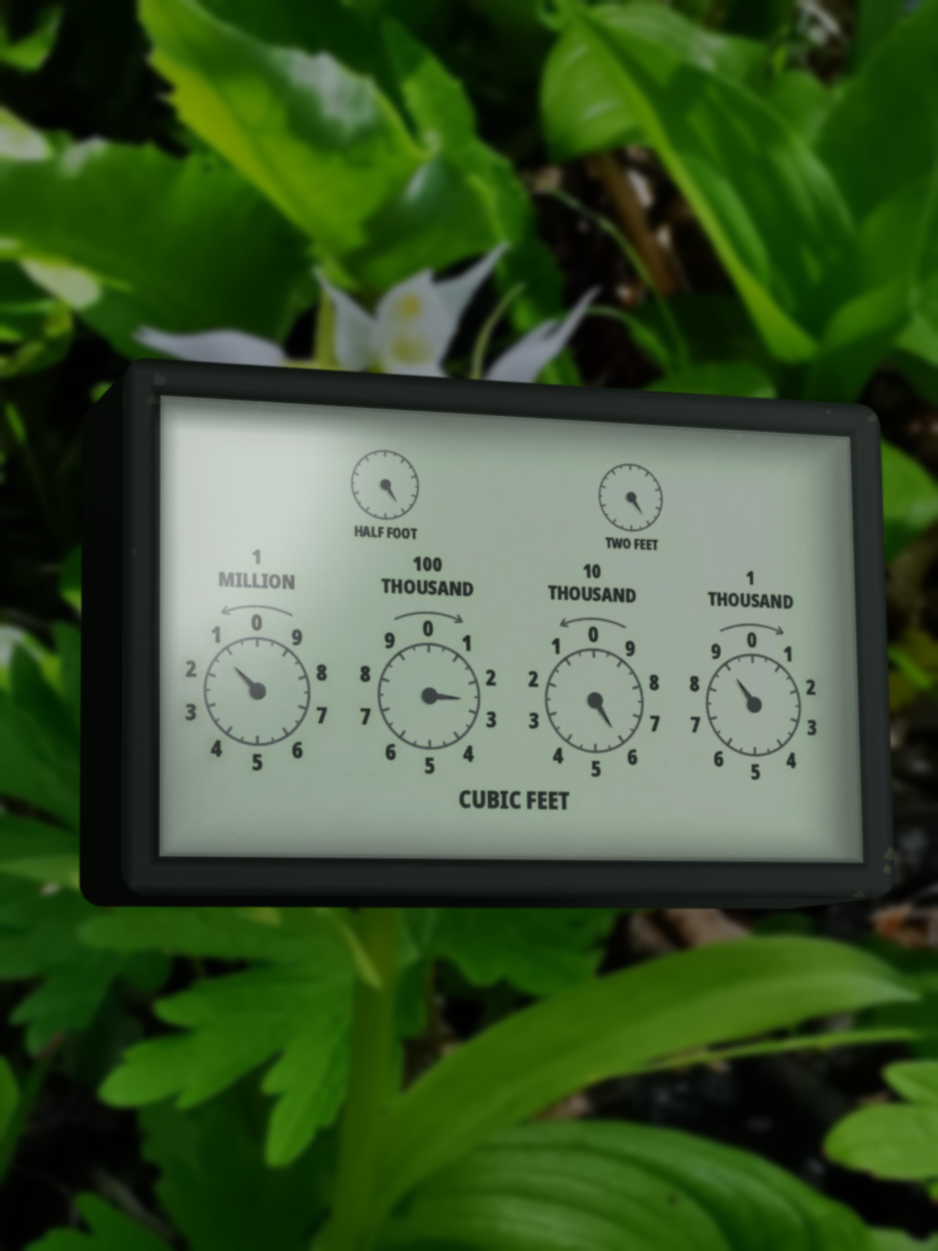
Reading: 125900 (ft³)
